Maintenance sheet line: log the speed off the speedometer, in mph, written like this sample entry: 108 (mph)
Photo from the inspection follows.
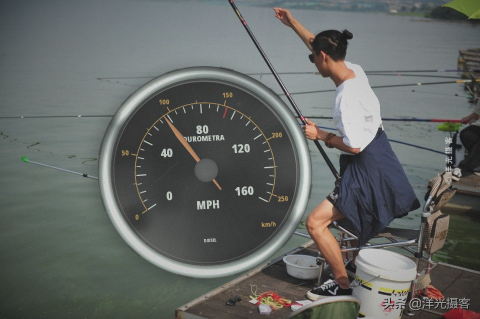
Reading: 57.5 (mph)
